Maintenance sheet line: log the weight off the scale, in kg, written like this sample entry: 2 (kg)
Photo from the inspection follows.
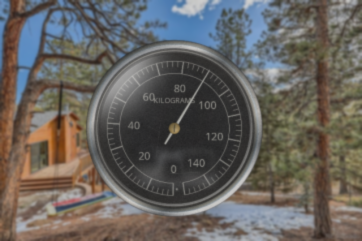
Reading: 90 (kg)
